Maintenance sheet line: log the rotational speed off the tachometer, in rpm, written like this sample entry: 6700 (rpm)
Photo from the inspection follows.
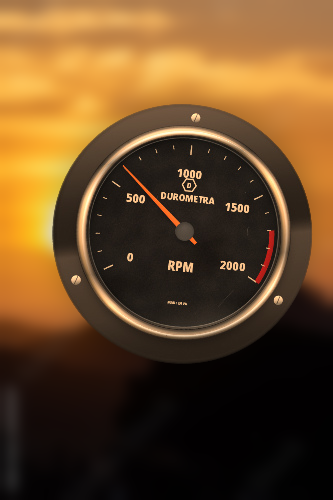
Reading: 600 (rpm)
